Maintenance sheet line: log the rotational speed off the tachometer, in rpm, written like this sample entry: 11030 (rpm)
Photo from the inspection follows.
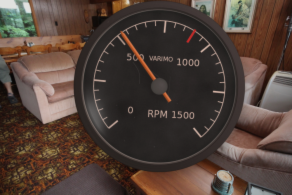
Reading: 525 (rpm)
